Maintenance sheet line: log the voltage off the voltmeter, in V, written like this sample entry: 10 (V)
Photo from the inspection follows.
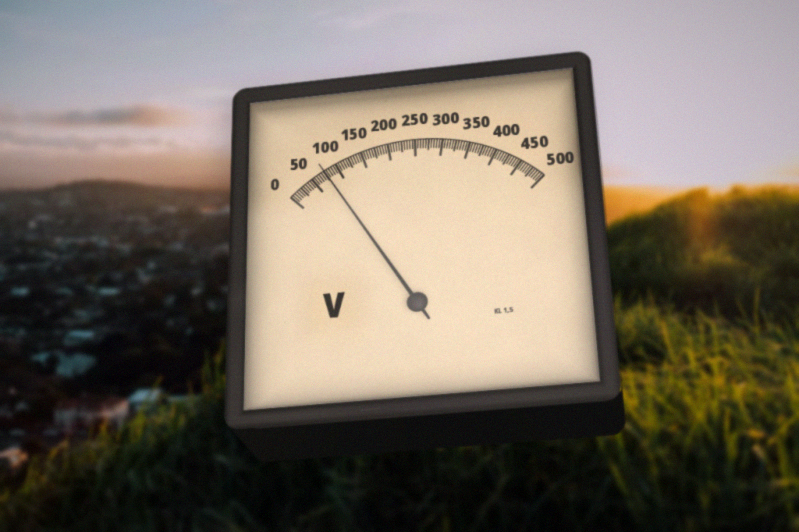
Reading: 75 (V)
